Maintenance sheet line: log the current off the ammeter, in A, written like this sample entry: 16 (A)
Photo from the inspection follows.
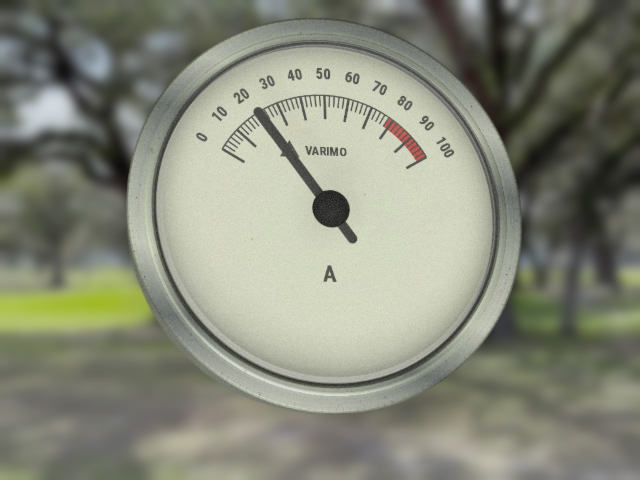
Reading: 20 (A)
